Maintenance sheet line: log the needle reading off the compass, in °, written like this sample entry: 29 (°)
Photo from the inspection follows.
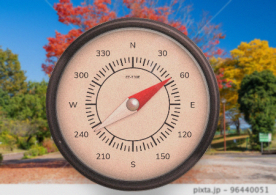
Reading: 55 (°)
